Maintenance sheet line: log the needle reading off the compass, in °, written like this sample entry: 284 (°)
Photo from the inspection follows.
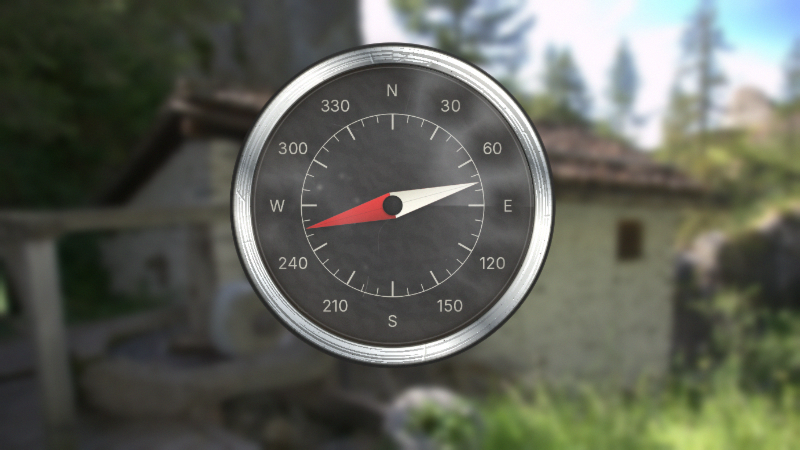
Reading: 255 (°)
